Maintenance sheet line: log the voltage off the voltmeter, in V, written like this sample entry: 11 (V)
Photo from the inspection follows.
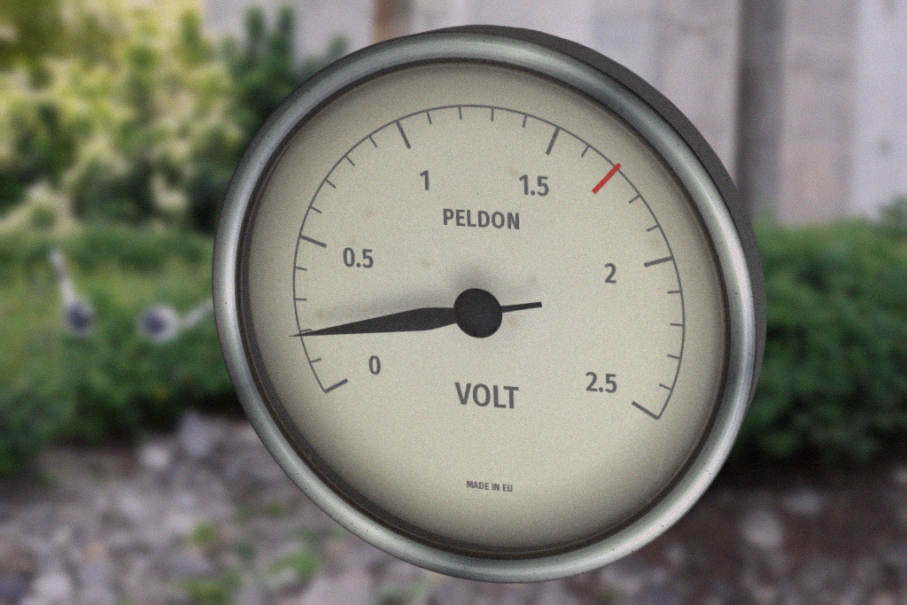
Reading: 0.2 (V)
